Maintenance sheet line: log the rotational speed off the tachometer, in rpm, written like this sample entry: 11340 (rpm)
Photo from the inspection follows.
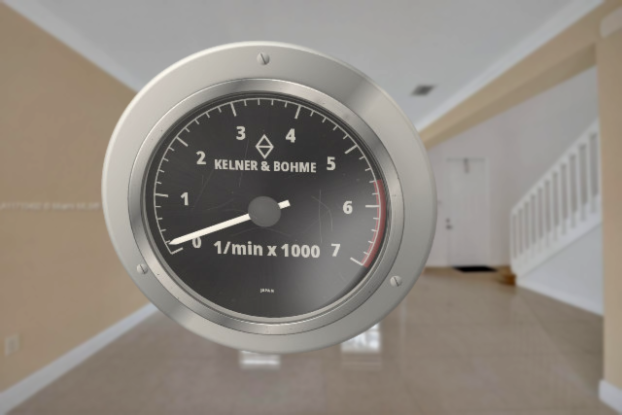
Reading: 200 (rpm)
